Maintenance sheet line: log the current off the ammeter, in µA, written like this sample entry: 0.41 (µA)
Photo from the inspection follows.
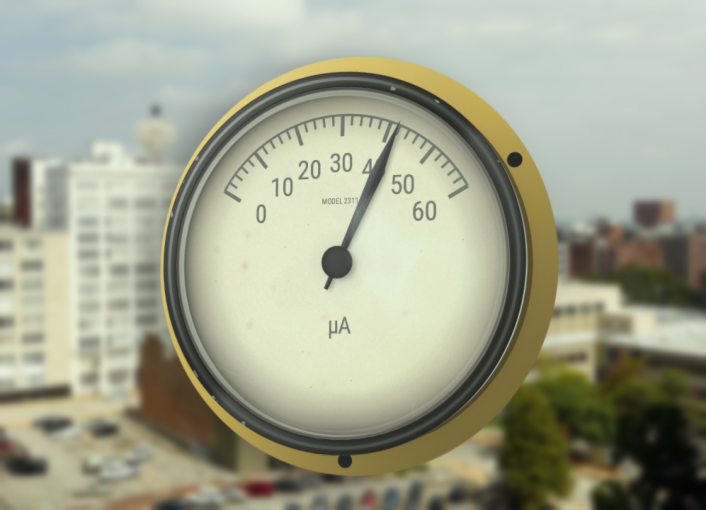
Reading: 42 (µA)
